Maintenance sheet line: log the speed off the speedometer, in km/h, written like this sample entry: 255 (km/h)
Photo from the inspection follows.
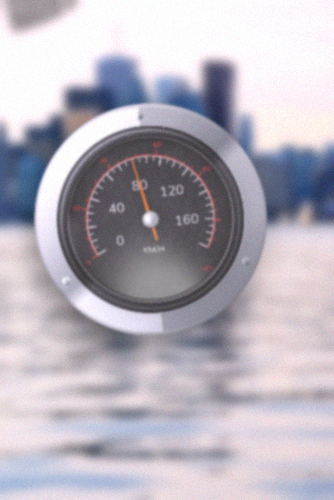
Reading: 80 (km/h)
